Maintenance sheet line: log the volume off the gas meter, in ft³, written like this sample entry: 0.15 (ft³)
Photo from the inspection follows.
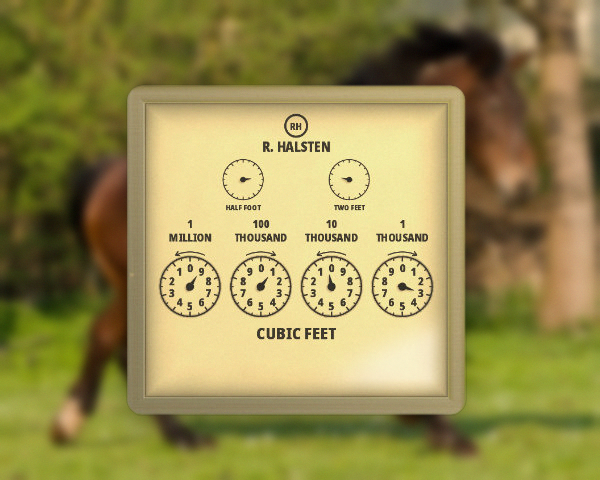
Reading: 910300 (ft³)
